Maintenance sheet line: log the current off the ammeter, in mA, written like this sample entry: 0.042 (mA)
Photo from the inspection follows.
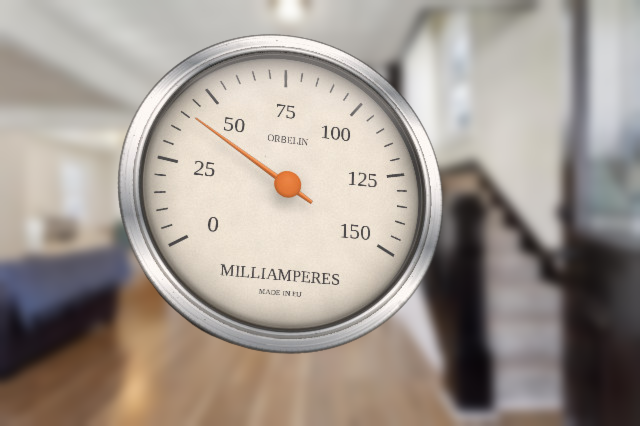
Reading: 40 (mA)
